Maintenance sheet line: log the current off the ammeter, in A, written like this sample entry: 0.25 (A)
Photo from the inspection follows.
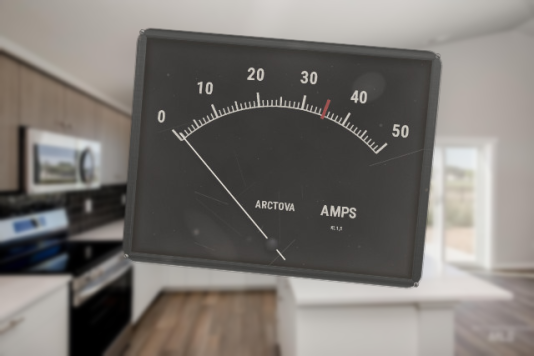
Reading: 1 (A)
